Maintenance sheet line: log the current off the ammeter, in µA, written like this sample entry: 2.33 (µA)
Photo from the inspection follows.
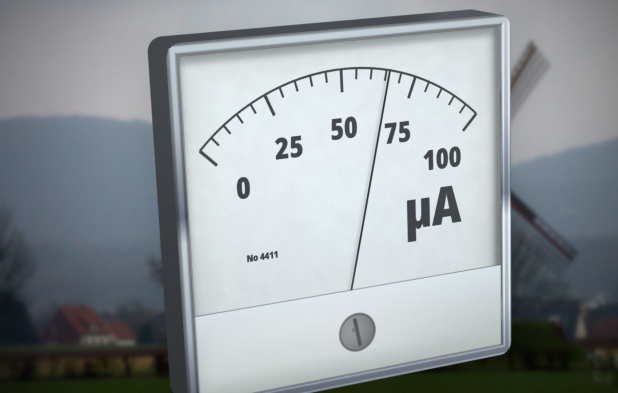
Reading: 65 (µA)
